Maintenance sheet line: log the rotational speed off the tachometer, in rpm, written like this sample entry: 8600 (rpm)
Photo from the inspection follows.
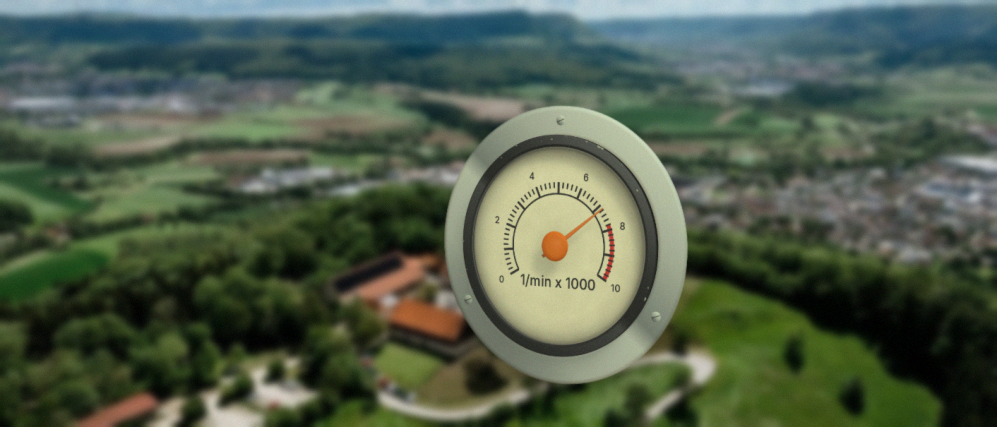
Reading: 7200 (rpm)
